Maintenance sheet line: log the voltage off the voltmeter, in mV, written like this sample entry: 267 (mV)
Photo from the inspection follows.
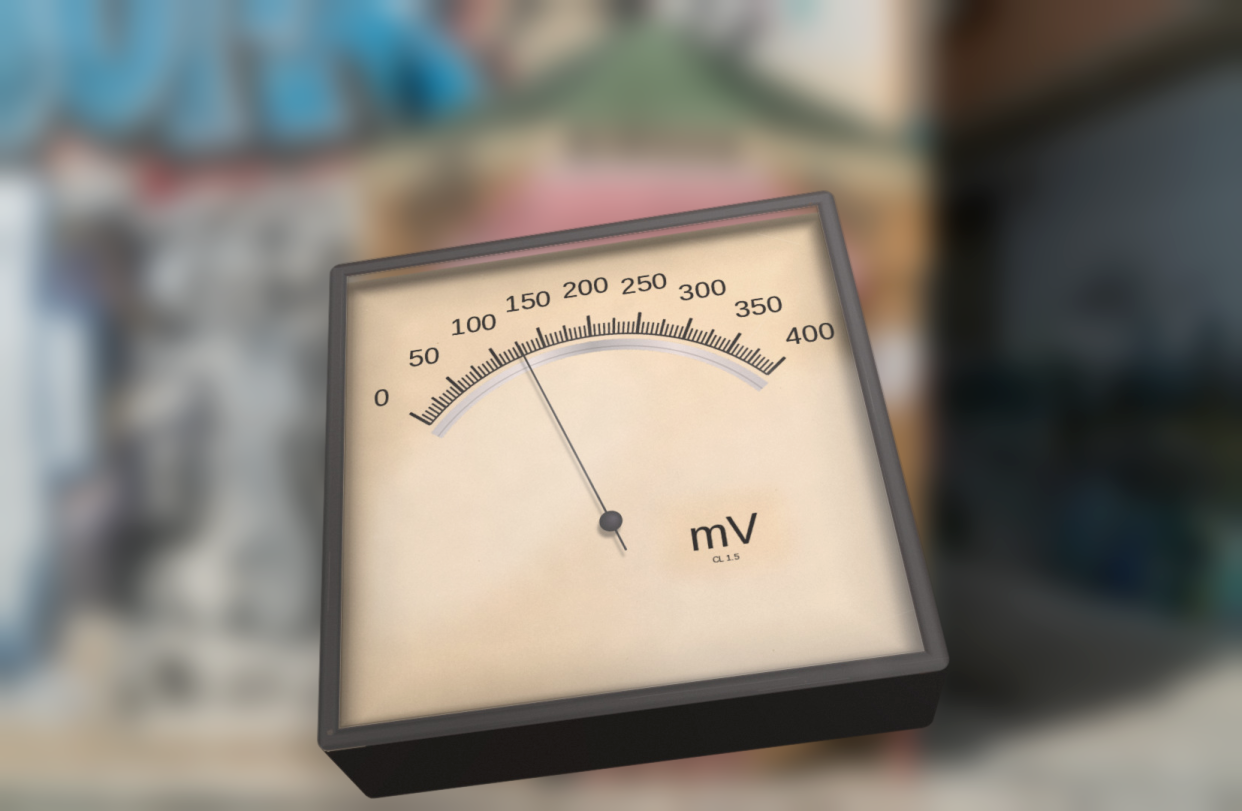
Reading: 125 (mV)
